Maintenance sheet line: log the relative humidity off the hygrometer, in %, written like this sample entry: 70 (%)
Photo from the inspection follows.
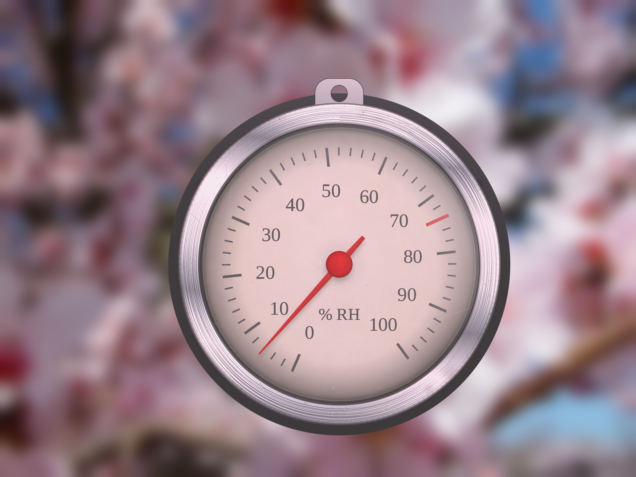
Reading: 6 (%)
